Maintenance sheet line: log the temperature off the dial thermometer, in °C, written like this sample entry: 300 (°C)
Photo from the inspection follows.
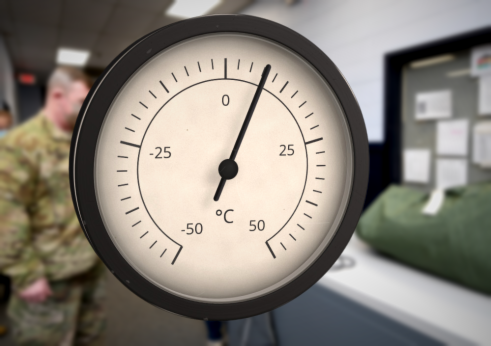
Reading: 7.5 (°C)
